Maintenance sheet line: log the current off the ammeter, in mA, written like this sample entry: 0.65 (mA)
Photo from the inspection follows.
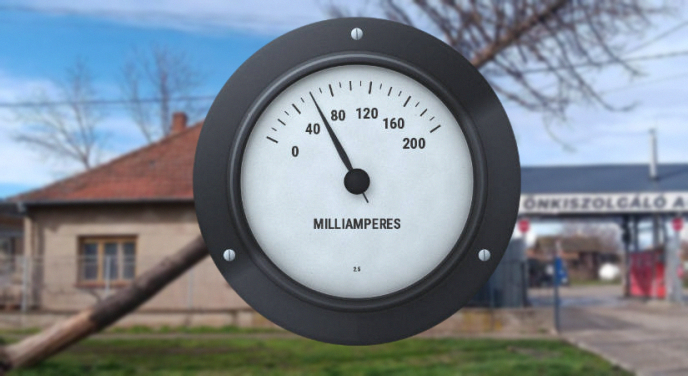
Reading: 60 (mA)
